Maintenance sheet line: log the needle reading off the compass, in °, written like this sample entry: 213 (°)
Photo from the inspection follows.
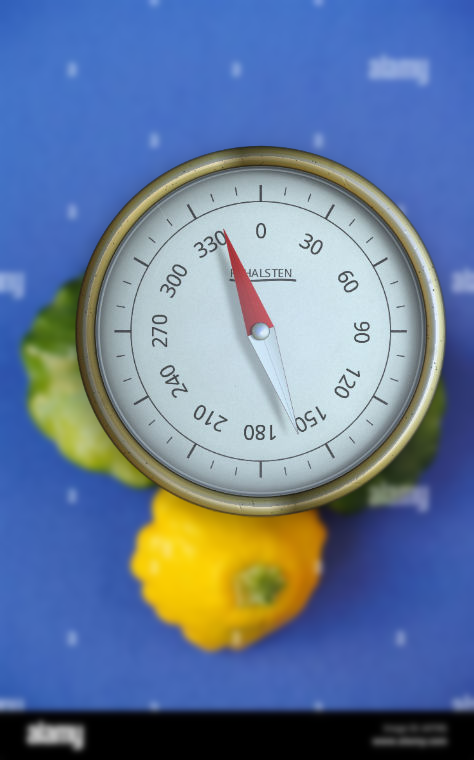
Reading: 340 (°)
